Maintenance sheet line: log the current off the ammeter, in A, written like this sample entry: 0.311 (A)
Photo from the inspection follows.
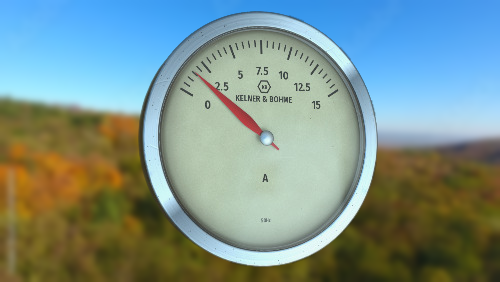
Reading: 1.5 (A)
